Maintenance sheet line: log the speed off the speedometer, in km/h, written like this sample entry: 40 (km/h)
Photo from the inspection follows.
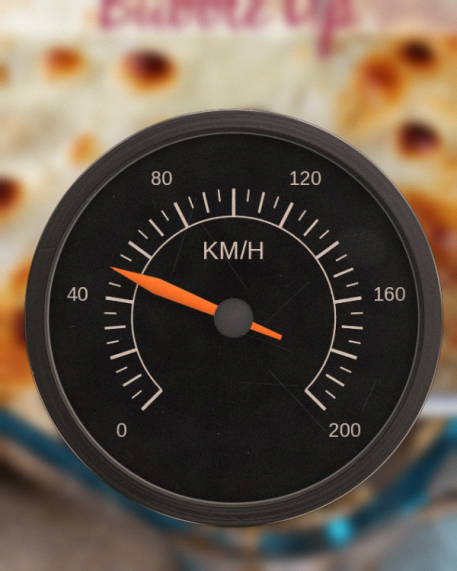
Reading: 50 (km/h)
